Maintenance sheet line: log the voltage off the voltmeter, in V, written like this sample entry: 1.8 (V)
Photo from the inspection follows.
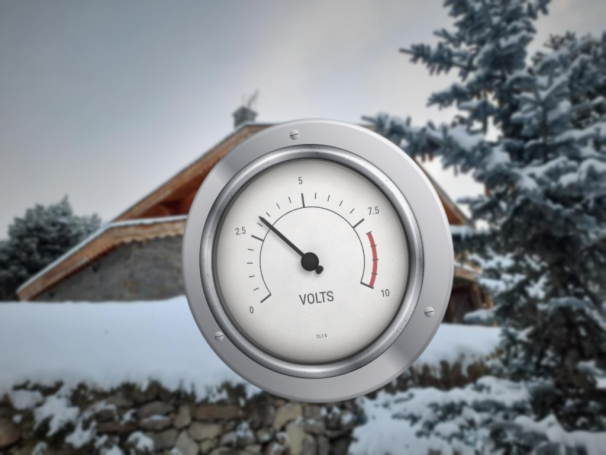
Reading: 3.25 (V)
